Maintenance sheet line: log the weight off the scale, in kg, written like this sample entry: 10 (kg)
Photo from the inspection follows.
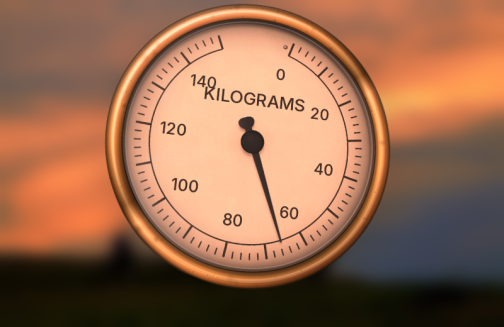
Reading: 66 (kg)
